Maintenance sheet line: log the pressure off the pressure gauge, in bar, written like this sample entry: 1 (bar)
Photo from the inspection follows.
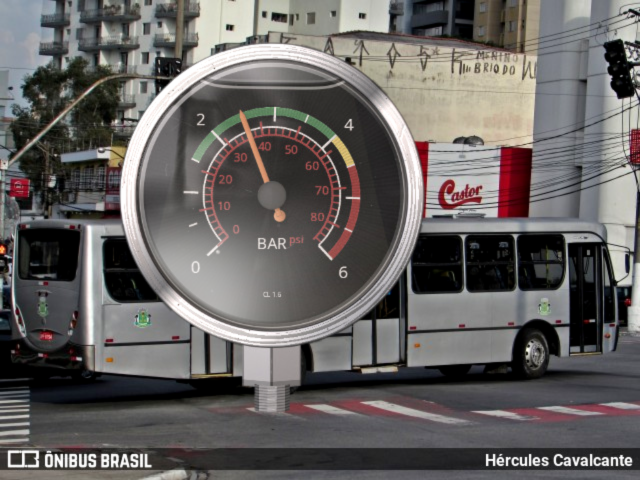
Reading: 2.5 (bar)
